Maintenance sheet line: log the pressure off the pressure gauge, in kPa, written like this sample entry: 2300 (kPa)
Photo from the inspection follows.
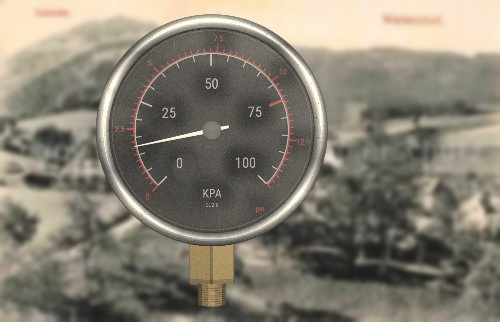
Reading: 12.5 (kPa)
